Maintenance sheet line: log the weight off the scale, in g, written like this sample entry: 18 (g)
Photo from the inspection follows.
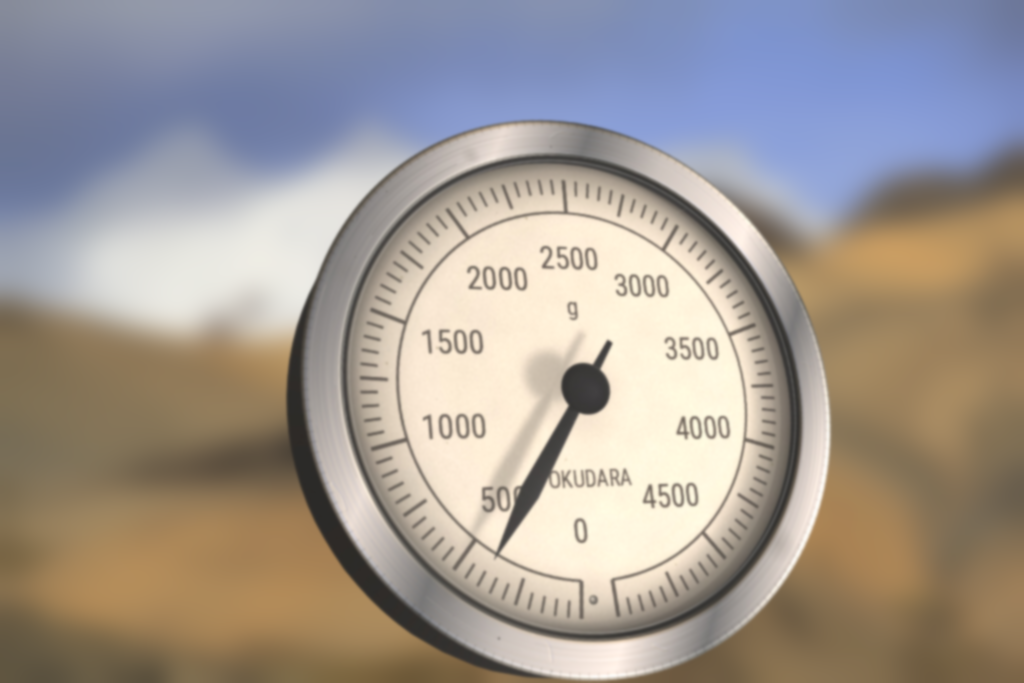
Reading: 400 (g)
